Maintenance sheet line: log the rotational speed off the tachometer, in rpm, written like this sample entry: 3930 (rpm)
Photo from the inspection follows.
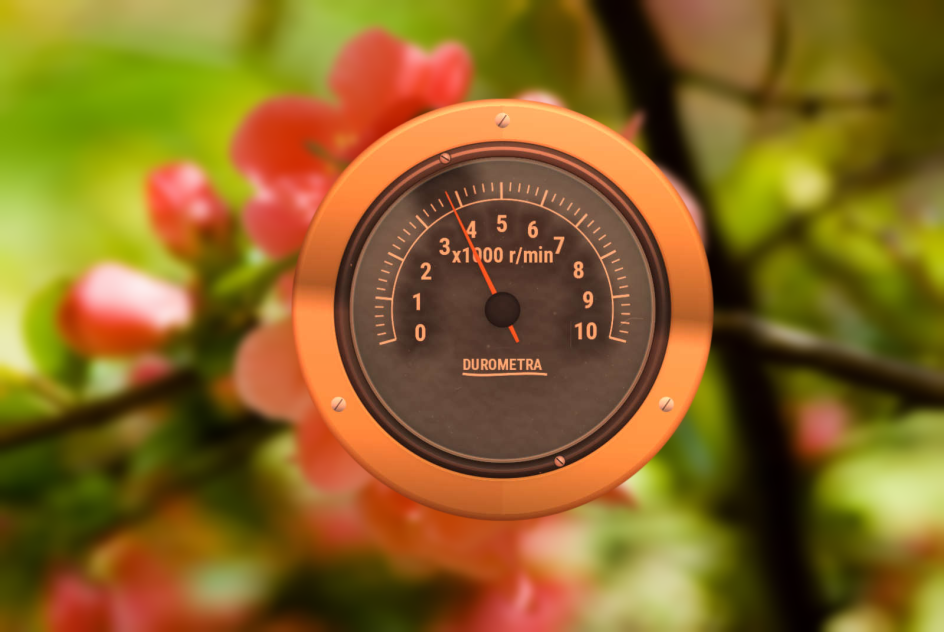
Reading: 3800 (rpm)
